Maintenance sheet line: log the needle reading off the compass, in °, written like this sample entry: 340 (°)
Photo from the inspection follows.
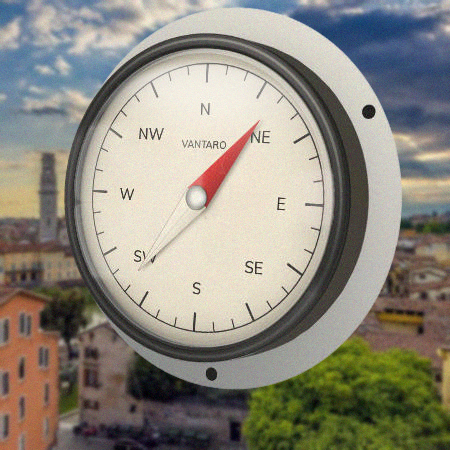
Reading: 40 (°)
